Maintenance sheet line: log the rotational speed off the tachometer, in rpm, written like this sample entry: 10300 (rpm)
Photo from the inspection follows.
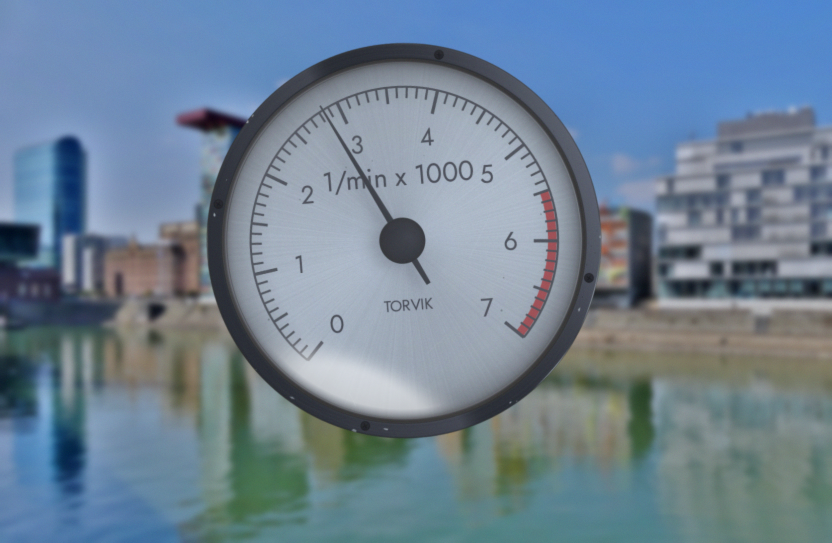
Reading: 2850 (rpm)
